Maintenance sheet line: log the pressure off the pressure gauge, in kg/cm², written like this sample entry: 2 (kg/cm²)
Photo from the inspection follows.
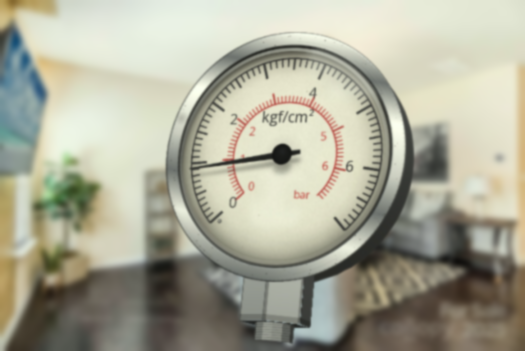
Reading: 0.9 (kg/cm²)
